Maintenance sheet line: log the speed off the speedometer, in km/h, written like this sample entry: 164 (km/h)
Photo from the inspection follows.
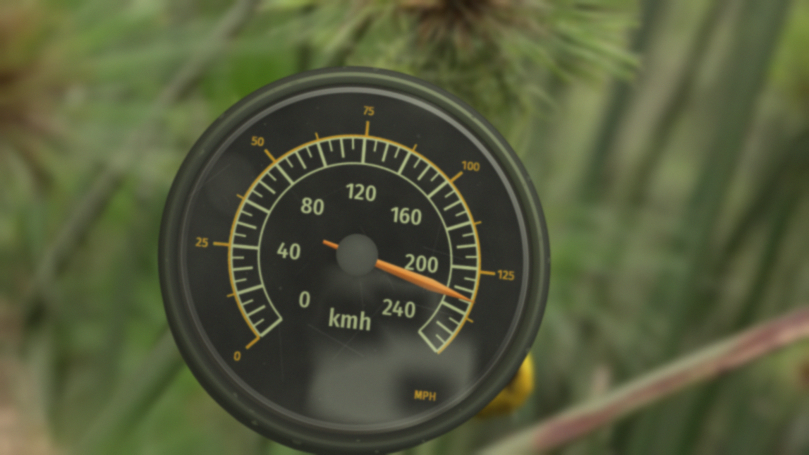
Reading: 215 (km/h)
